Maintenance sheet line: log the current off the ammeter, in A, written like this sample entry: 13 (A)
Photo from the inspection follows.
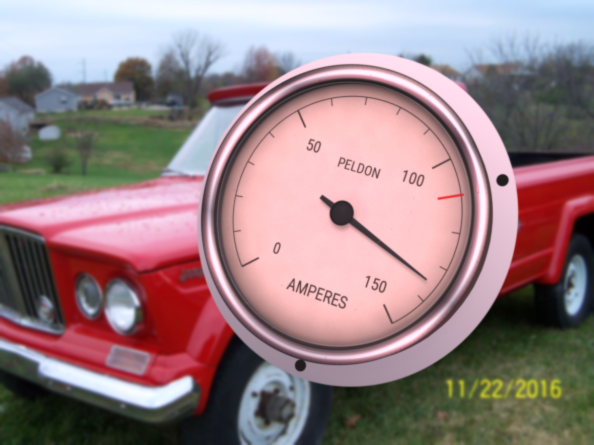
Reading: 135 (A)
